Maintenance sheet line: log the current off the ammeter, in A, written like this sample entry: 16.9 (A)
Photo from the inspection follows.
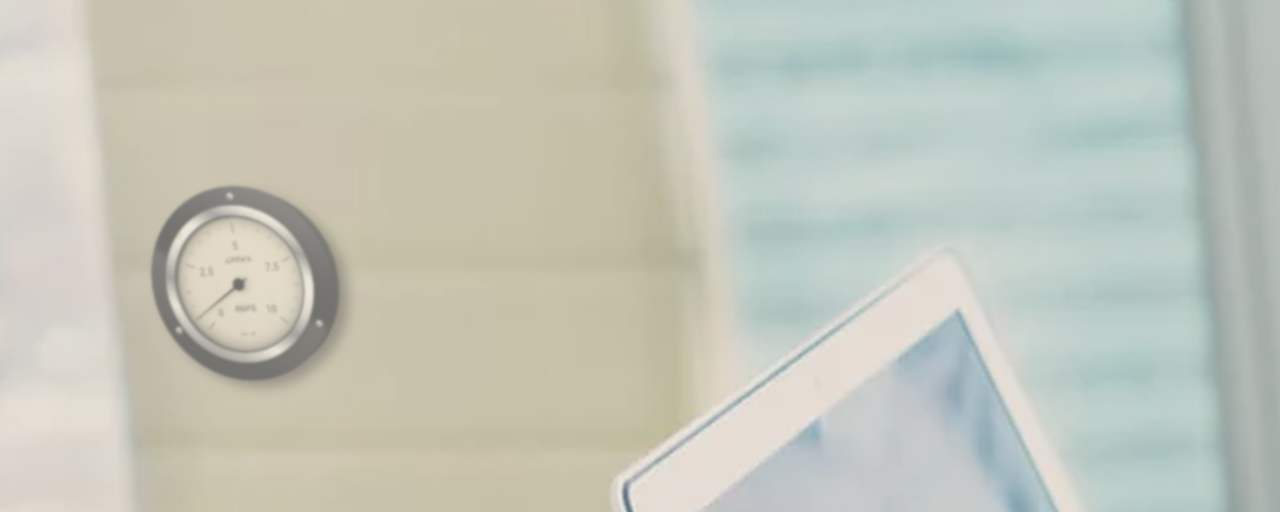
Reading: 0.5 (A)
